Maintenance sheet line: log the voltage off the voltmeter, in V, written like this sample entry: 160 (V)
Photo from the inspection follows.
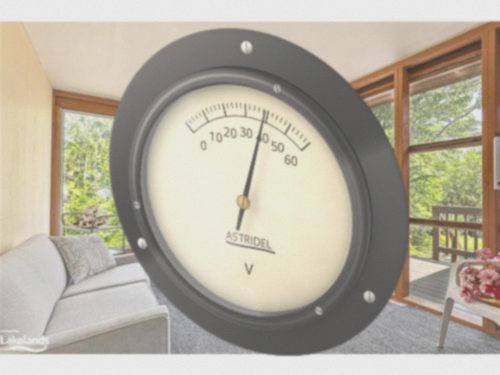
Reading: 40 (V)
